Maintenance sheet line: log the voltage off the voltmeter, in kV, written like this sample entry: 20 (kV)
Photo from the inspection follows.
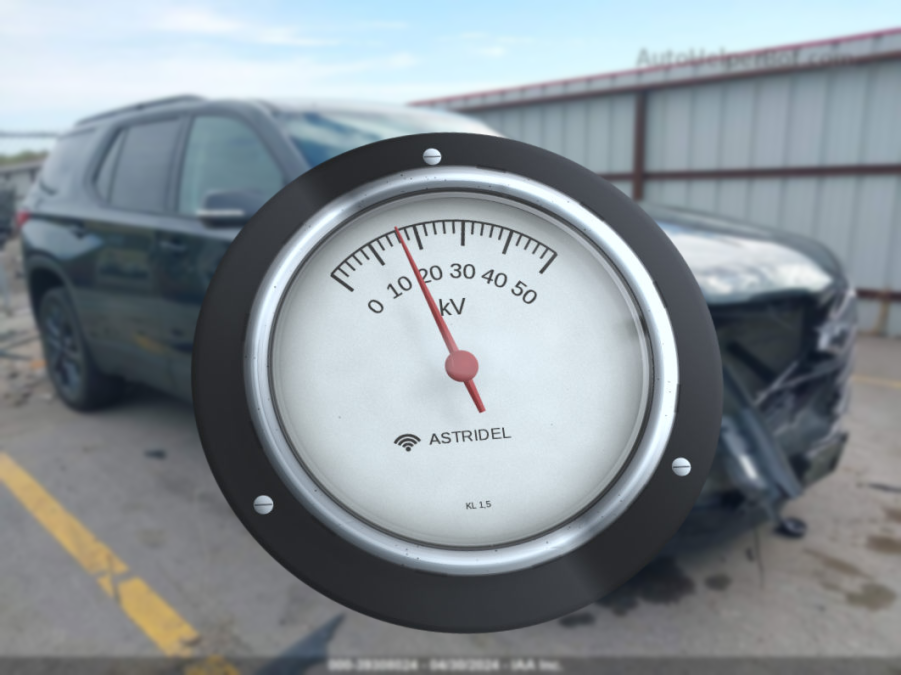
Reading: 16 (kV)
